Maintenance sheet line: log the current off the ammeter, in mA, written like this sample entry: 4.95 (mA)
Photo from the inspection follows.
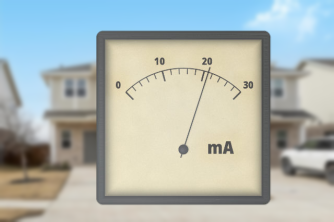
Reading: 21 (mA)
